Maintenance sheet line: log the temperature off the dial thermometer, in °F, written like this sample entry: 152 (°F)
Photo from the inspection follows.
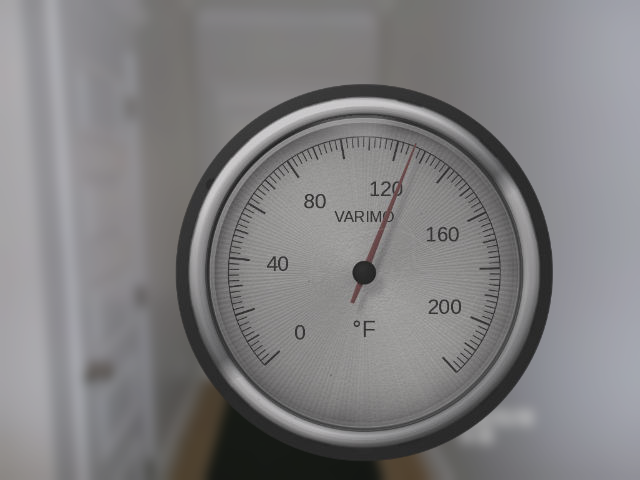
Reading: 126 (°F)
